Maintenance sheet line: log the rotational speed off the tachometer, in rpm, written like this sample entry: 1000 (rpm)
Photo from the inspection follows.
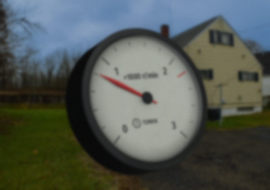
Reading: 800 (rpm)
